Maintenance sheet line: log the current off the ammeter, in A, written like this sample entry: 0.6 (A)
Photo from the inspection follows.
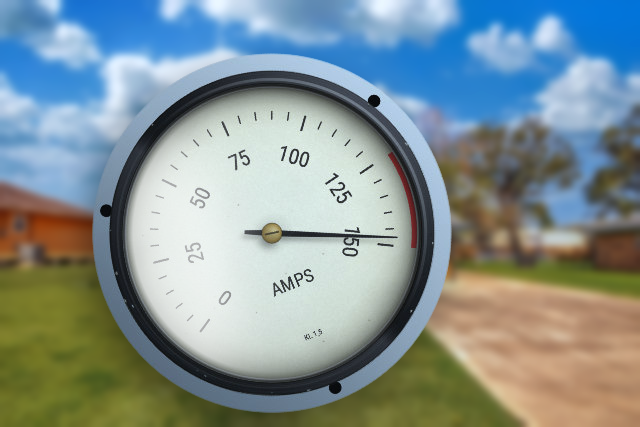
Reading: 147.5 (A)
